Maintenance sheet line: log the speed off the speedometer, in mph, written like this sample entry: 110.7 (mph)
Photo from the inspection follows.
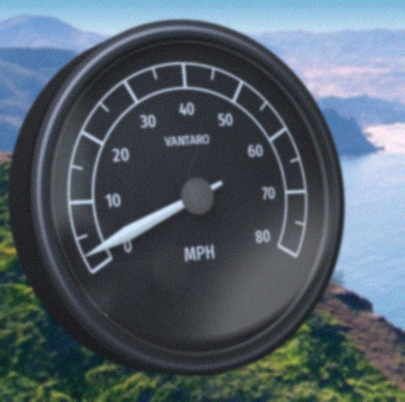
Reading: 2.5 (mph)
